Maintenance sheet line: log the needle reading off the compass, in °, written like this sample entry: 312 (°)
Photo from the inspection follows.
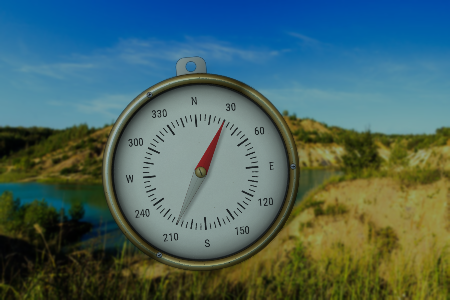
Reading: 30 (°)
